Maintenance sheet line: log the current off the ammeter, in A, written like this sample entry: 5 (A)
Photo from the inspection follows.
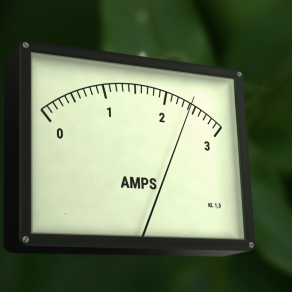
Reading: 2.4 (A)
